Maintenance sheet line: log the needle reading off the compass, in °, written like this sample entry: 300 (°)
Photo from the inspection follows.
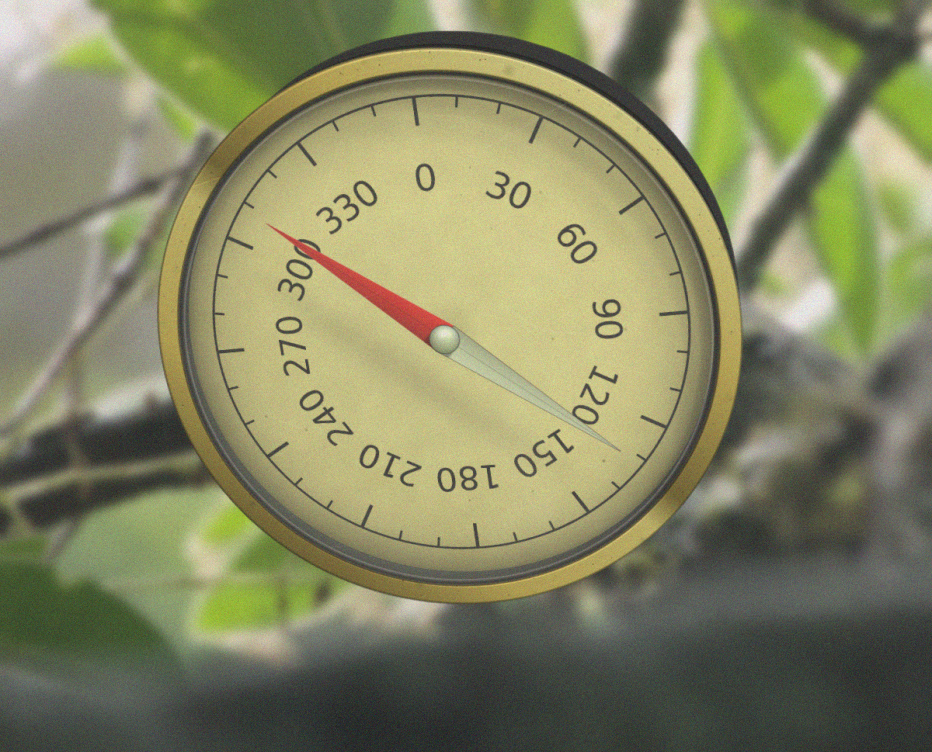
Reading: 310 (°)
